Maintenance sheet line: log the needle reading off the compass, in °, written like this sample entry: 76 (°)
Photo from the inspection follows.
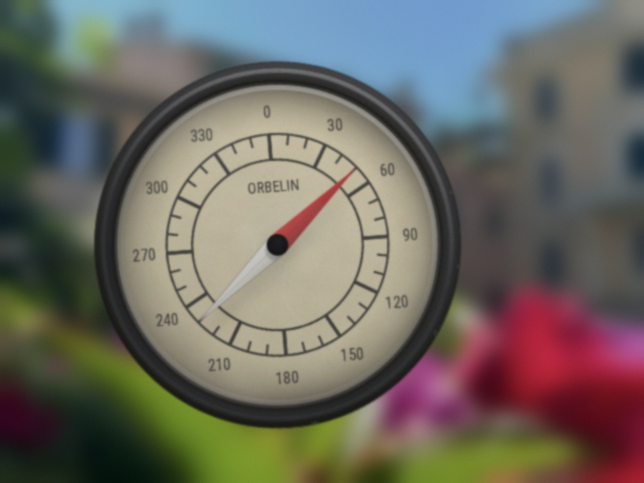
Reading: 50 (°)
